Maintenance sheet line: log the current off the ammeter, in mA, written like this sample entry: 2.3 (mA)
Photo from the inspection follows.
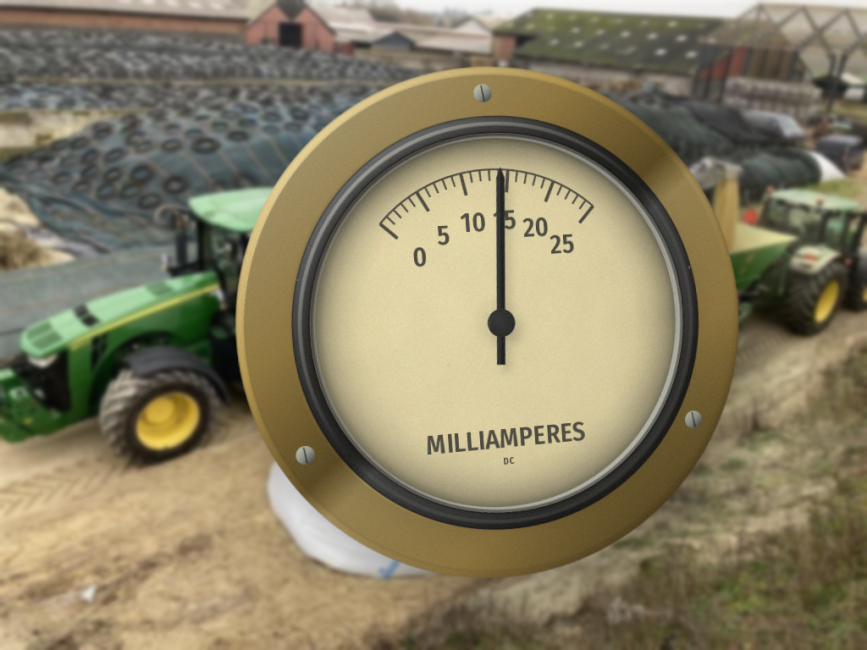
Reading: 14 (mA)
